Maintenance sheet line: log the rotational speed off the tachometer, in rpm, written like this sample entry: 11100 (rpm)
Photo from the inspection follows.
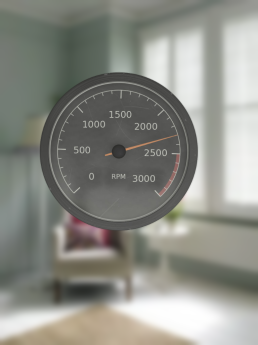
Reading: 2300 (rpm)
